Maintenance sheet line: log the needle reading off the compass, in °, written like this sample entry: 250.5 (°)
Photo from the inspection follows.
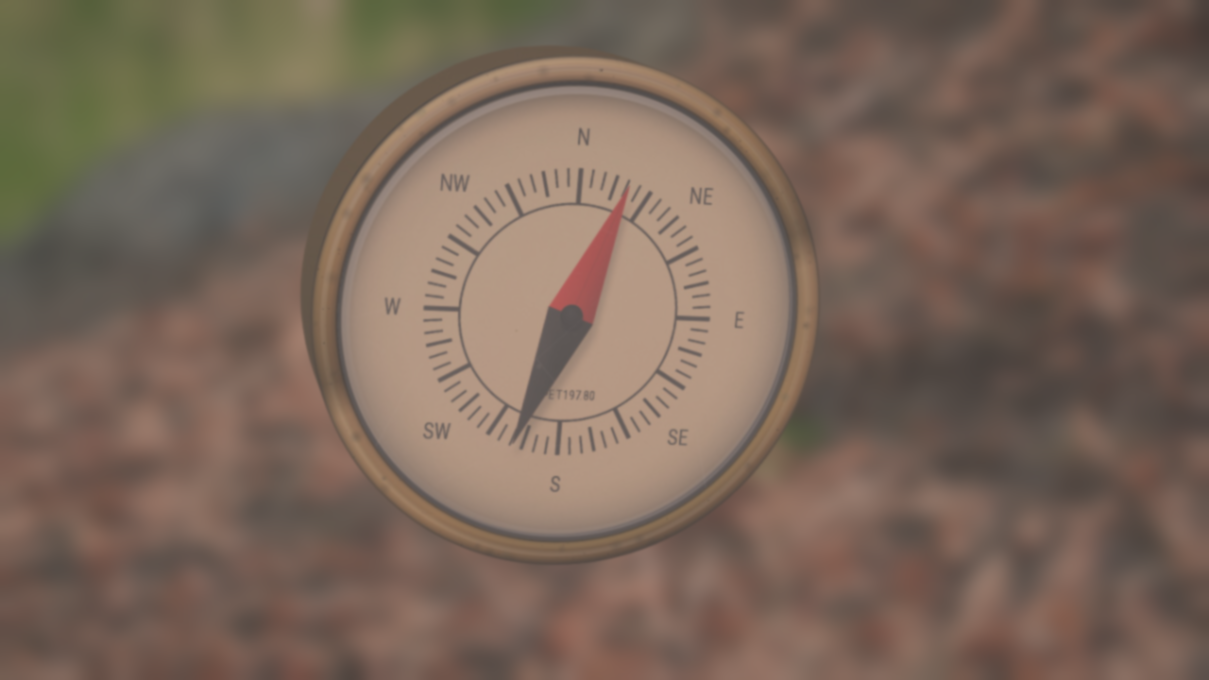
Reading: 20 (°)
